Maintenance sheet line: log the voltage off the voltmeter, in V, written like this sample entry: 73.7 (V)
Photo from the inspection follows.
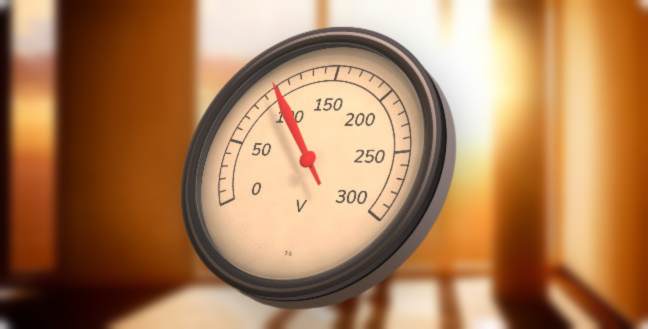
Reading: 100 (V)
